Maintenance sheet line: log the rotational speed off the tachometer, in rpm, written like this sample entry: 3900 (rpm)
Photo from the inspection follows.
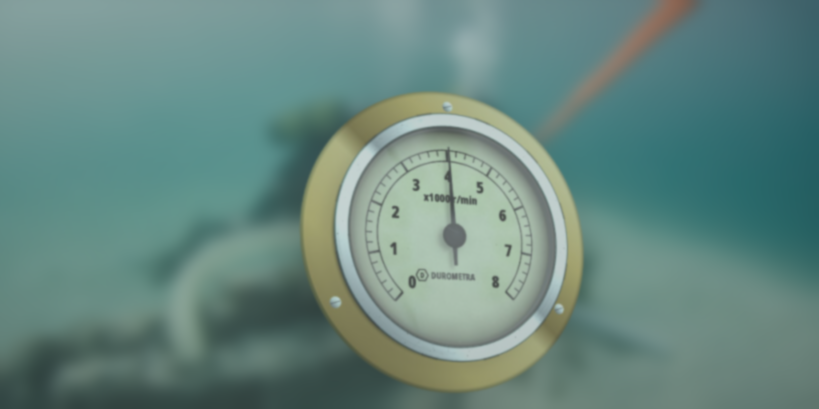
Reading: 4000 (rpm)
